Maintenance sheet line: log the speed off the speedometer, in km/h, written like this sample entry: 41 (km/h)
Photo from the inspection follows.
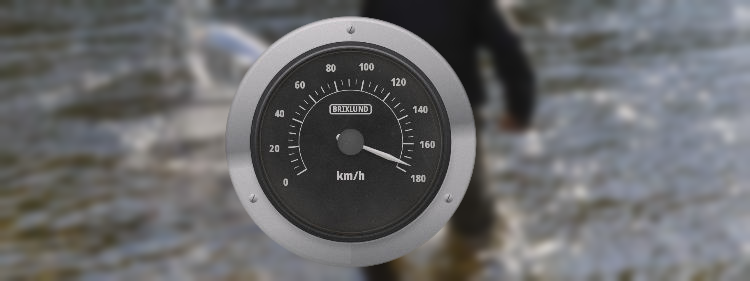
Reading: 175 (km/h)
